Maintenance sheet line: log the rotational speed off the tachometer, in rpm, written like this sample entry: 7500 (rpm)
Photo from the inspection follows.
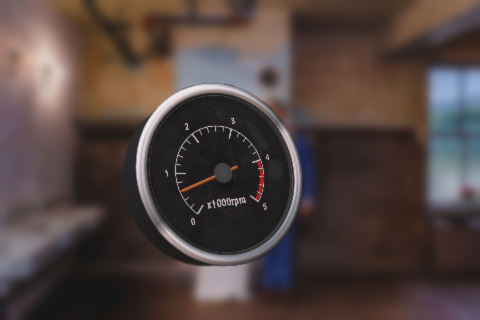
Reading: 600 (rpm)
